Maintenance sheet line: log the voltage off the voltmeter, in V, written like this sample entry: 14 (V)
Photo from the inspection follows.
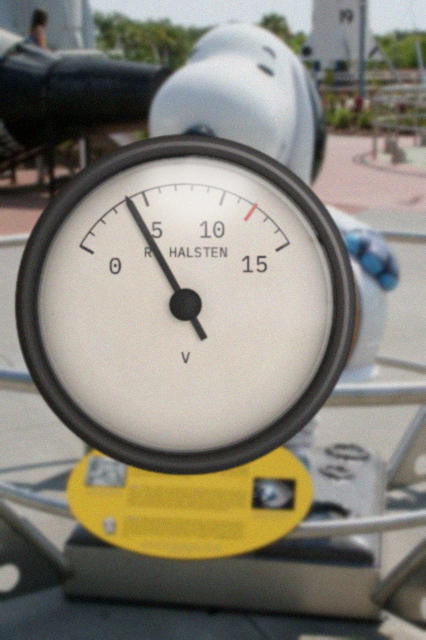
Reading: 4 (V)
